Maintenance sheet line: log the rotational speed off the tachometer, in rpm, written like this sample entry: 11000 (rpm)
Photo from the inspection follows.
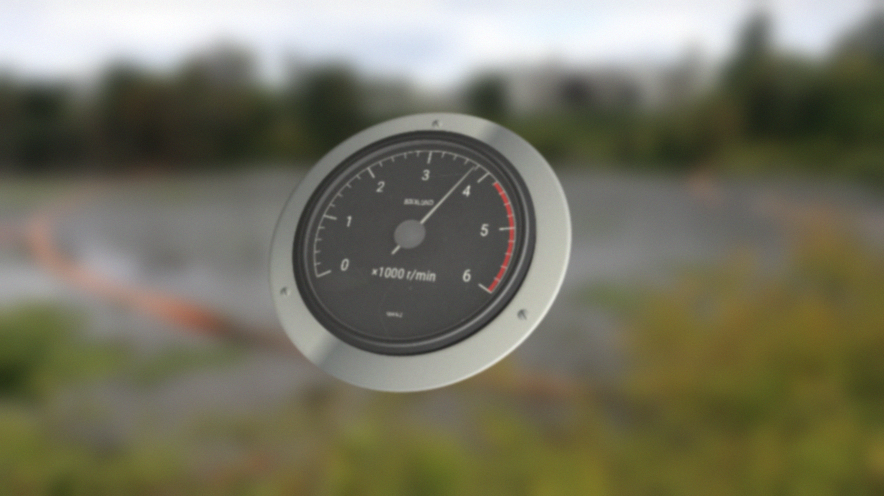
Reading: 3800 (rpm)
